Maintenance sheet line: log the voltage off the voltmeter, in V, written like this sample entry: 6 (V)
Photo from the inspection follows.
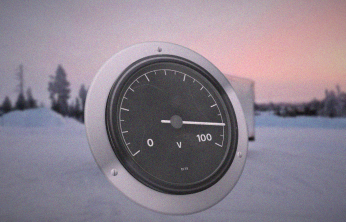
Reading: 90 (V)
